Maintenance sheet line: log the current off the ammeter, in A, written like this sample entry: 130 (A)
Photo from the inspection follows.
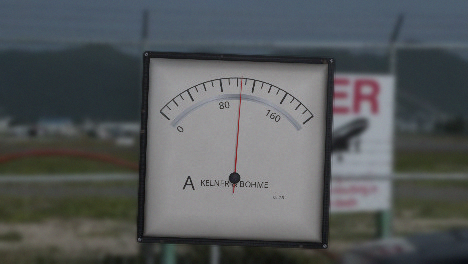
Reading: 105 (A)
